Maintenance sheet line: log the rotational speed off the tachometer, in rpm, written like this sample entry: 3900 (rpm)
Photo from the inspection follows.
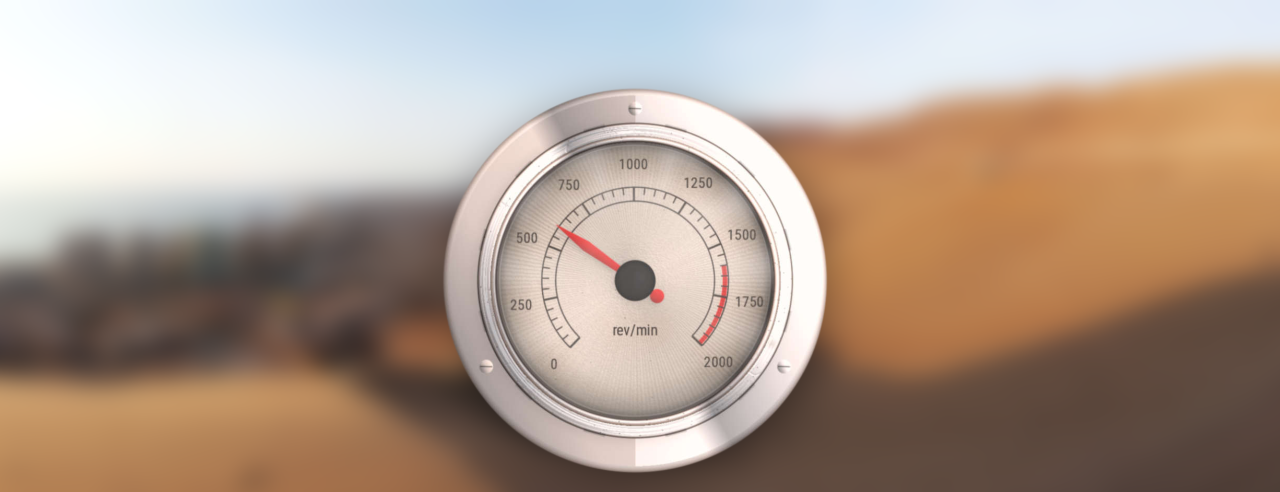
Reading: 600 (rpm)
